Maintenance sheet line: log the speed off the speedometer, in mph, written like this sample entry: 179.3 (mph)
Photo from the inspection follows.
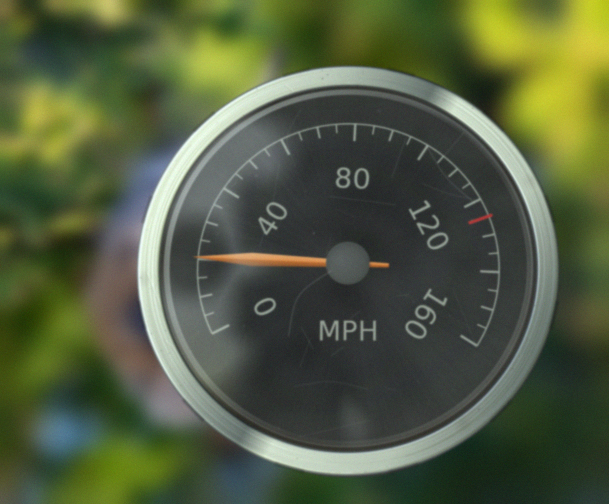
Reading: 20 (mph)
